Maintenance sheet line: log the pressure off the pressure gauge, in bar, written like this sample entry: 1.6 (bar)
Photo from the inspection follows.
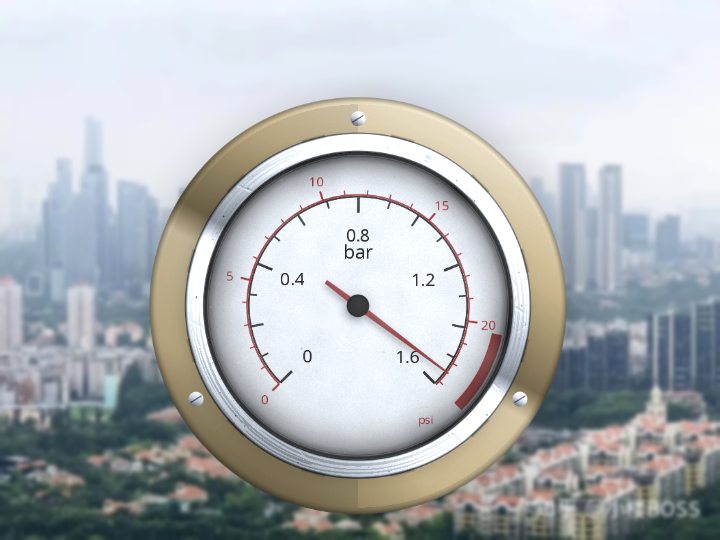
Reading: 1.55 (bar)
